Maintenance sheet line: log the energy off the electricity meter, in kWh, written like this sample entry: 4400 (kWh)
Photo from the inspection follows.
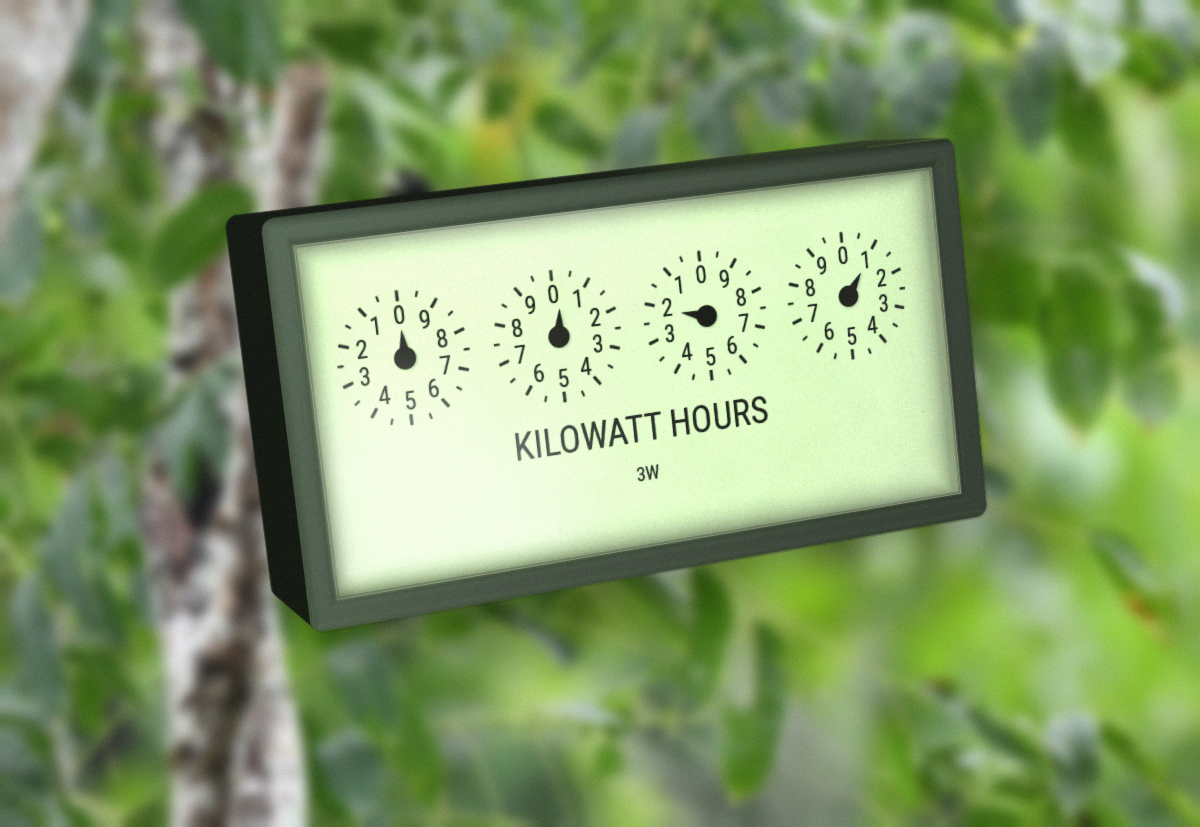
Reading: 21 (kWh)
